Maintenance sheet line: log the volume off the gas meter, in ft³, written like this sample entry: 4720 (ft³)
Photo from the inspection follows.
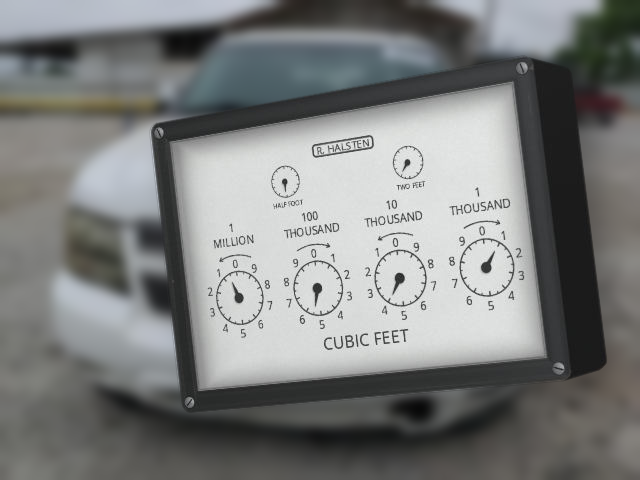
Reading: 54100 (ft³)
